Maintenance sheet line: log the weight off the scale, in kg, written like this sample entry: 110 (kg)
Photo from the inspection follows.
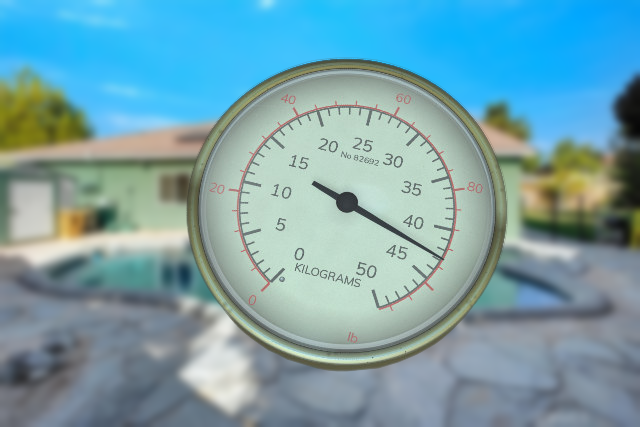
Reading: 43 (kg)
